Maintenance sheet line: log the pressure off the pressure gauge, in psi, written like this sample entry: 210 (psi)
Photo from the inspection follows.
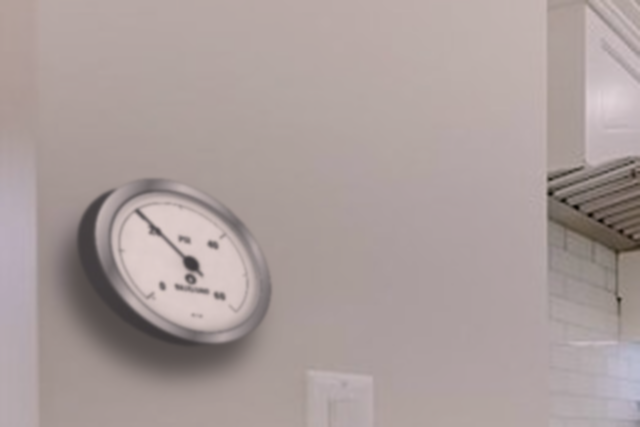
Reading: 20 (psi)
